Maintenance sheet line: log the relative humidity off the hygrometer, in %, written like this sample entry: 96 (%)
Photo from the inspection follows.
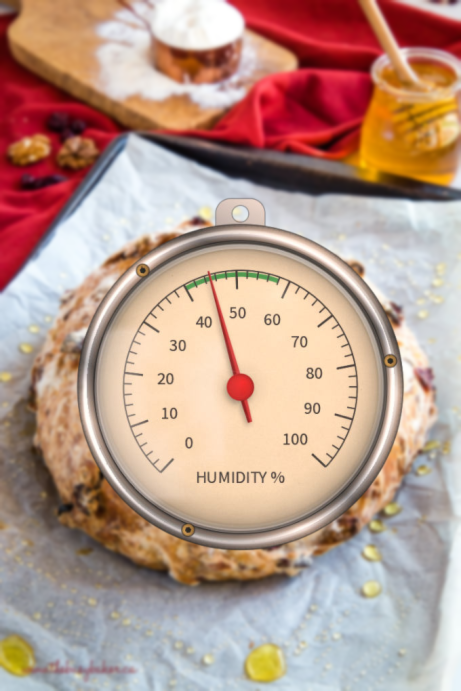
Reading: 45 (%)
